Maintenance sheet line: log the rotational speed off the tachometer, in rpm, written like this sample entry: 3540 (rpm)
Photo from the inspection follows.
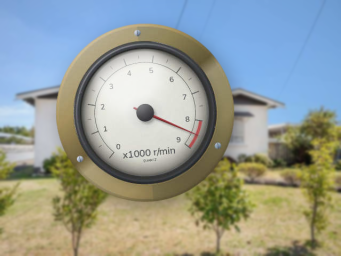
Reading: 8500 (rpm)
